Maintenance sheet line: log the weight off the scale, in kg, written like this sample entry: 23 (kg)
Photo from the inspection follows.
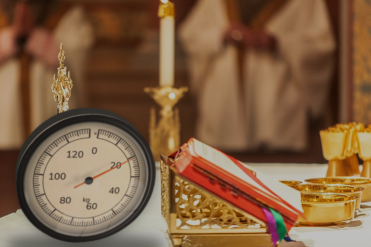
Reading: 20 (kg)
